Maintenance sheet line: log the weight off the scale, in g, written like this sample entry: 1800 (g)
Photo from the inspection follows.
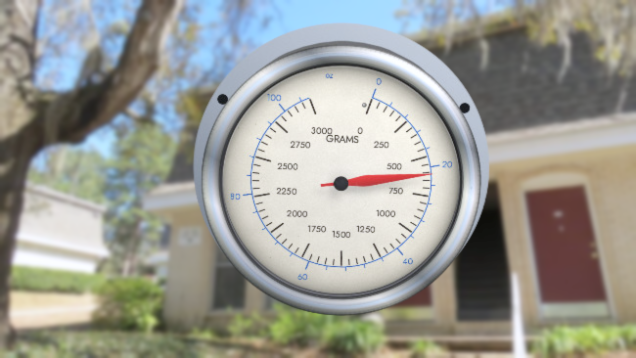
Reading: 600 (g)
